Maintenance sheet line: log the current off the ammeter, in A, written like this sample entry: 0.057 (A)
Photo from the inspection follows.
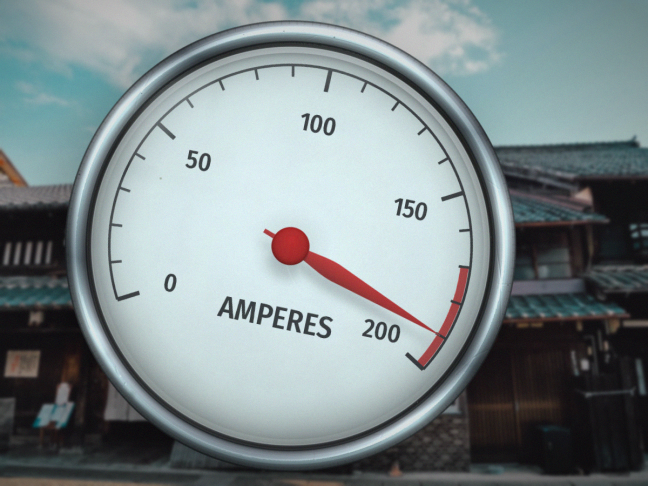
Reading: 190 (A)
